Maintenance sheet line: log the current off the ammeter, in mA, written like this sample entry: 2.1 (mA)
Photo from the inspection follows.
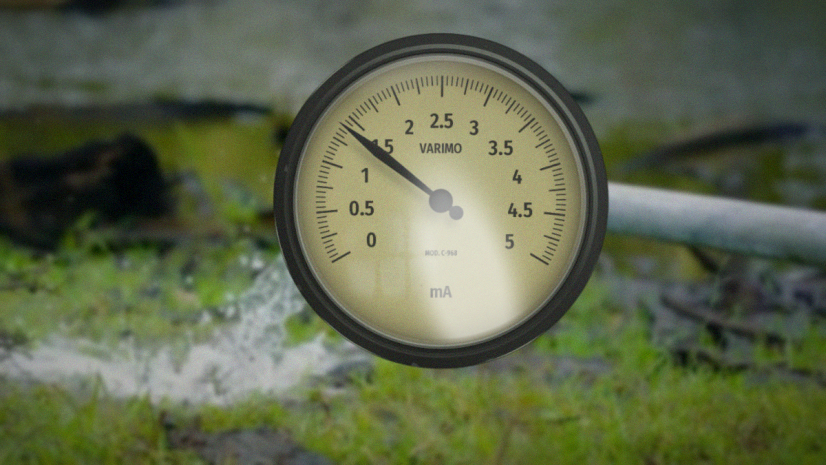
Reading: 1.4 (mA)
